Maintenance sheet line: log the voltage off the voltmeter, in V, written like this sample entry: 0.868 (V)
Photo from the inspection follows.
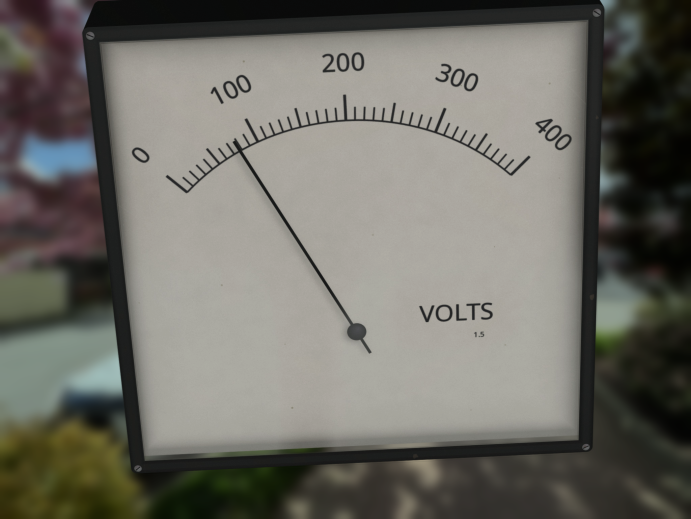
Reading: 80 (V)
